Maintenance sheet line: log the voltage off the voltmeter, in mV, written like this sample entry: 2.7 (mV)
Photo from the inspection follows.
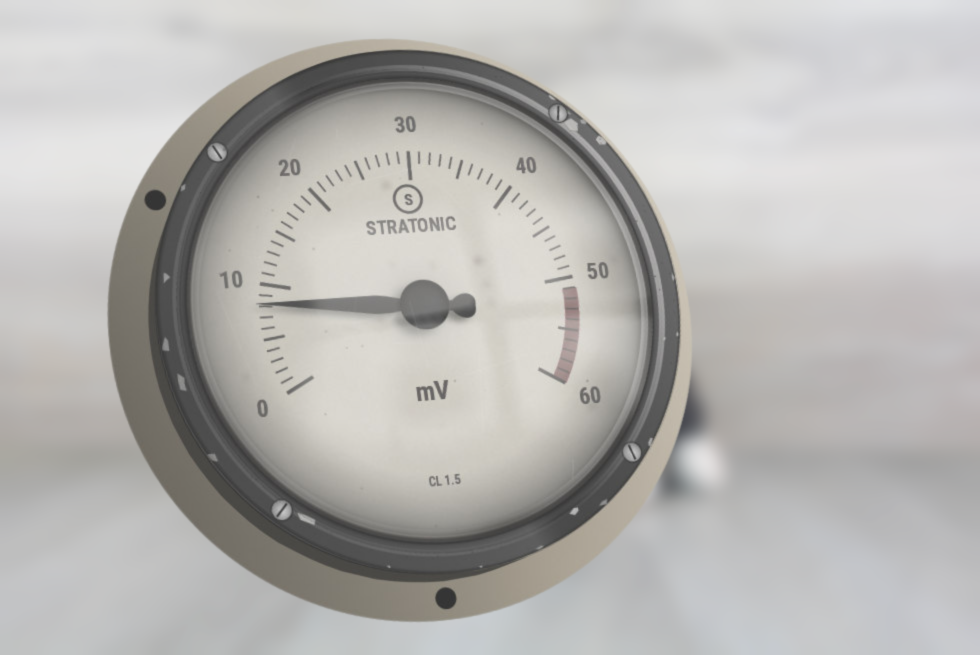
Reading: 8 (mV)
